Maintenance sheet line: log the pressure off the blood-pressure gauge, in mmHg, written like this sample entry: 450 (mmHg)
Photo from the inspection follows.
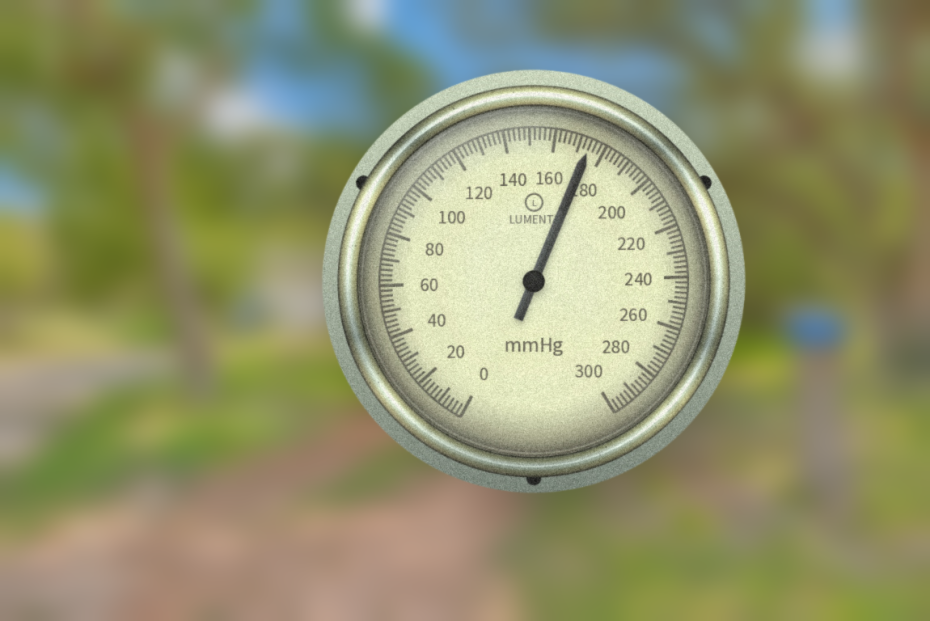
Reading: 174 (mmHg)
